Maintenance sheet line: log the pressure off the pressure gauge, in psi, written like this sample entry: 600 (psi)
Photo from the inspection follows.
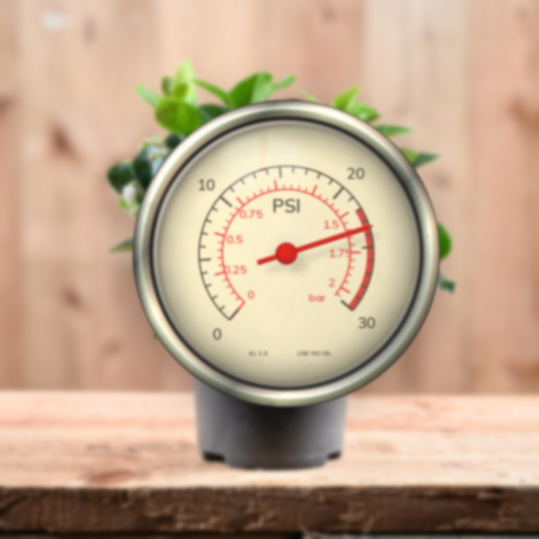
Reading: 23.5 (psi)
